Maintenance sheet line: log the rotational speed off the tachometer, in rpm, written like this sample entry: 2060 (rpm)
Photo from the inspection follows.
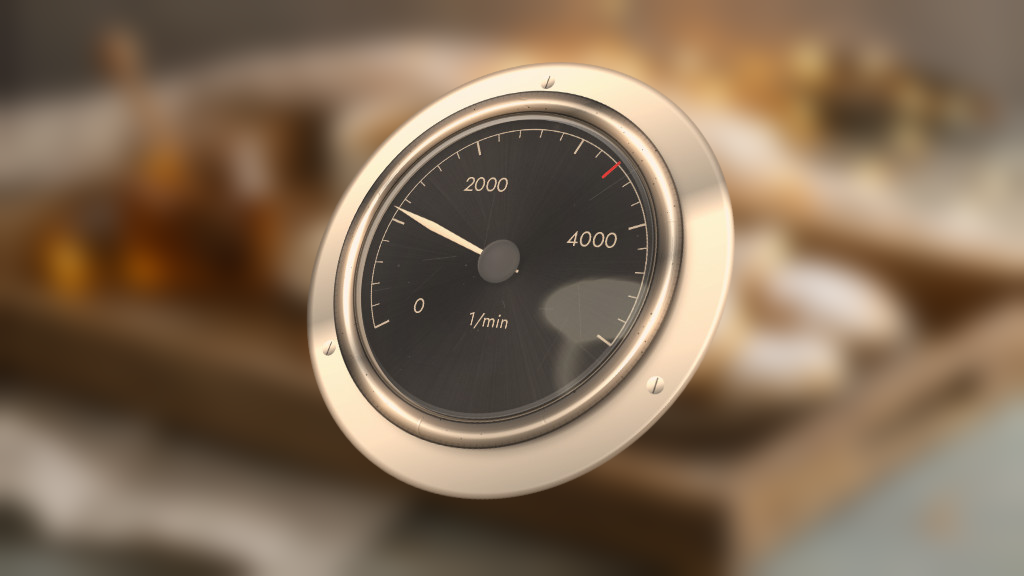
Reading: 1100 (rpm)
